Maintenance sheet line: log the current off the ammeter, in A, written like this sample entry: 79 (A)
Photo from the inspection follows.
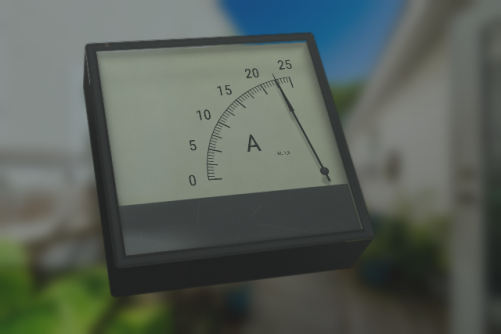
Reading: 22.5 (A)
